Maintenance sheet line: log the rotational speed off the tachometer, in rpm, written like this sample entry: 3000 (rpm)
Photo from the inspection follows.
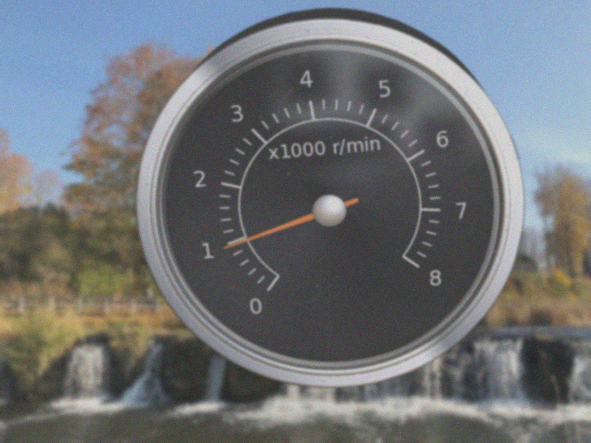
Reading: 1000 (rpm)
